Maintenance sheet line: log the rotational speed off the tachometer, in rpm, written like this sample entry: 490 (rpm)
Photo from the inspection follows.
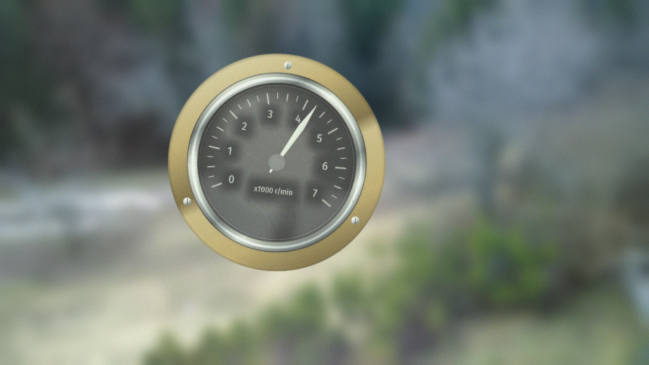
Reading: 4250 (rpm)
